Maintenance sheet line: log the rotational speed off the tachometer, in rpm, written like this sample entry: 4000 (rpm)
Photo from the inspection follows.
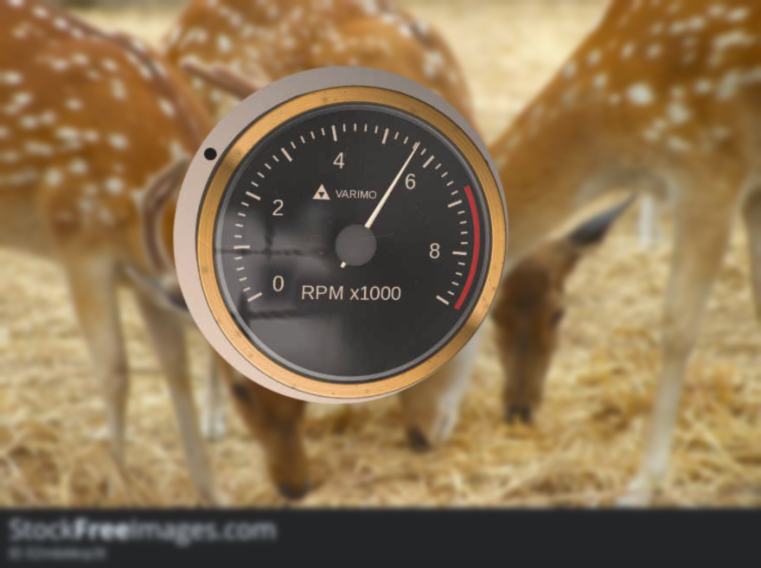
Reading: 5600 (rpm)
